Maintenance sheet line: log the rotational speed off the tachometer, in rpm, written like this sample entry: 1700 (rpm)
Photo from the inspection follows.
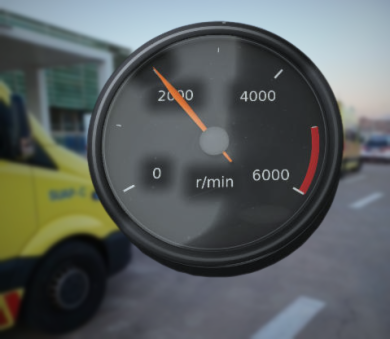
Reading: 2000 (rpm)
